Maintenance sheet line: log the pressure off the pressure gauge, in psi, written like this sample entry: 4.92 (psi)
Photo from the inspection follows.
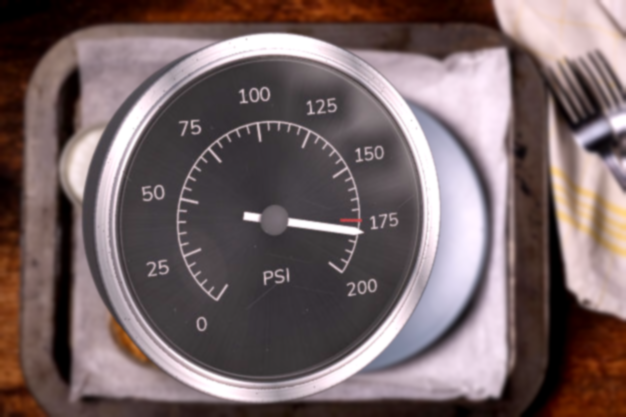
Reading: 180 (psi)
